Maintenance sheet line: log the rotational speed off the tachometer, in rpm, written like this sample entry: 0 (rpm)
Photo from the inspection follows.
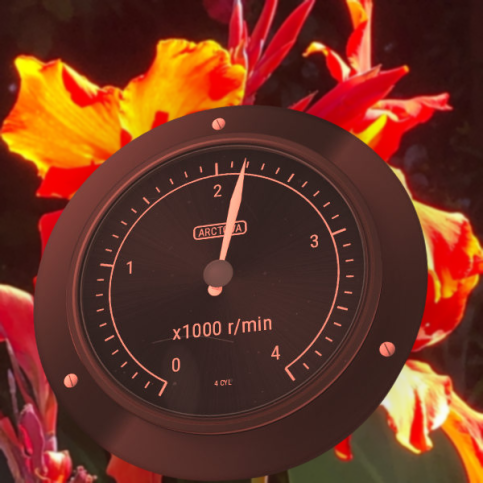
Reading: 2200 (rpm)
